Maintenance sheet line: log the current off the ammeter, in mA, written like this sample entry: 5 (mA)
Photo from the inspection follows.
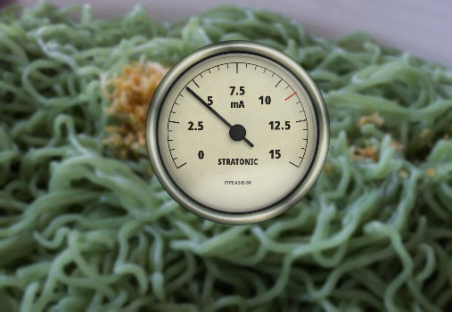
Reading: 4.5 (mA)
